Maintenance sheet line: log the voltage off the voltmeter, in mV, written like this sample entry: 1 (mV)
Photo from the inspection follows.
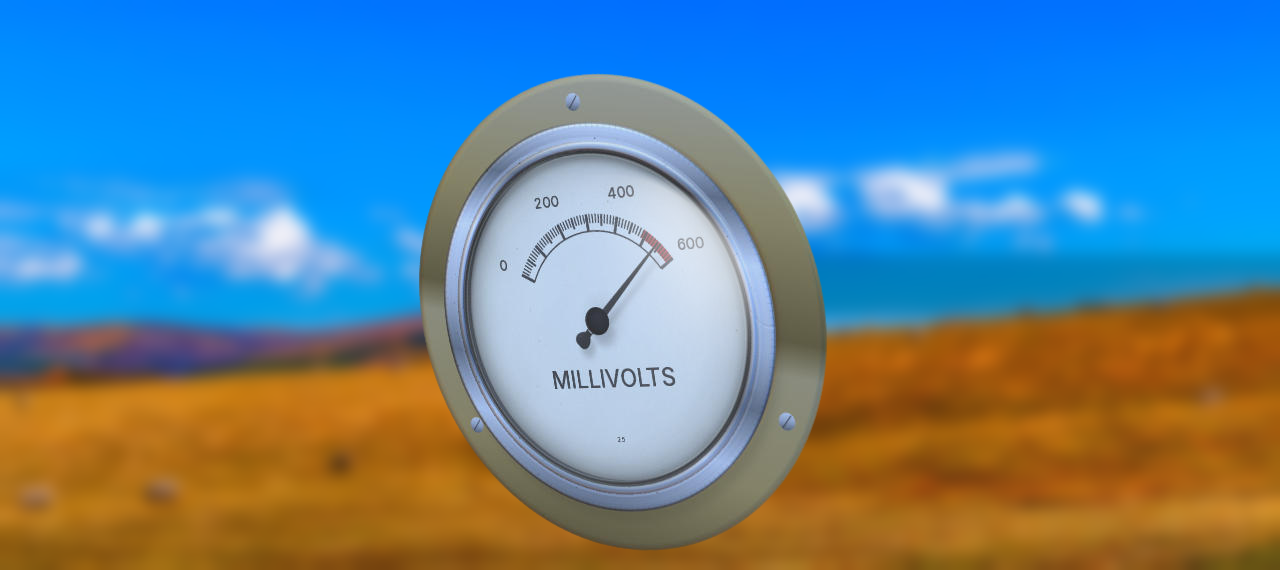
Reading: 550 (mV)
